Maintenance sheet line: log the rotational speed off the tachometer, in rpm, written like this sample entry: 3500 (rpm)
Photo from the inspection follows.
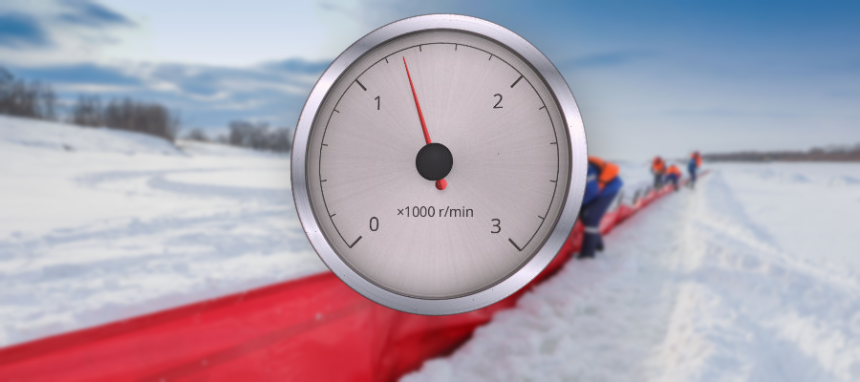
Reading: 1300 (rpm)
